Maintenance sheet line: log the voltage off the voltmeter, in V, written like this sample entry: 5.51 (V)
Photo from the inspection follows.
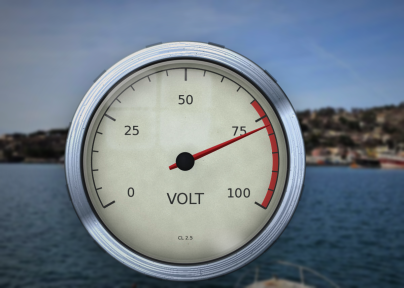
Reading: 77.5 (V)
